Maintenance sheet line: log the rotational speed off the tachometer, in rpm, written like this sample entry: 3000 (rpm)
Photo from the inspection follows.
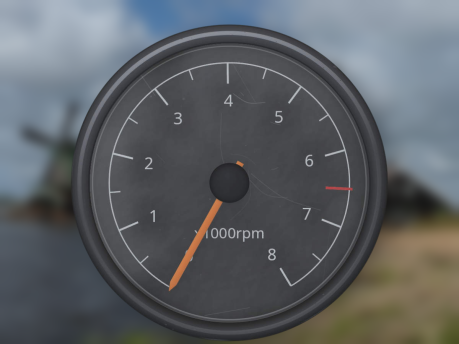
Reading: 0 (rpm)
